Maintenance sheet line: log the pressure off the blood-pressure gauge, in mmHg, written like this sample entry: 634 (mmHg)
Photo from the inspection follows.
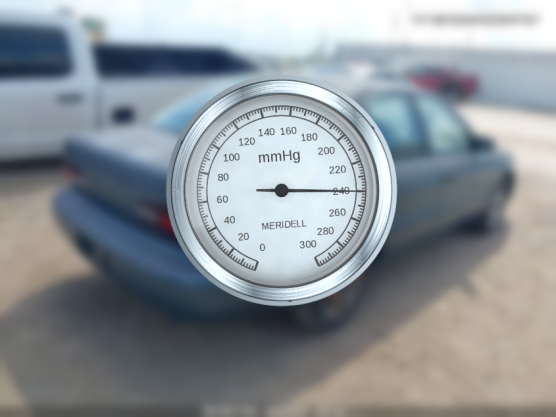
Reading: 240 (mmHg)
